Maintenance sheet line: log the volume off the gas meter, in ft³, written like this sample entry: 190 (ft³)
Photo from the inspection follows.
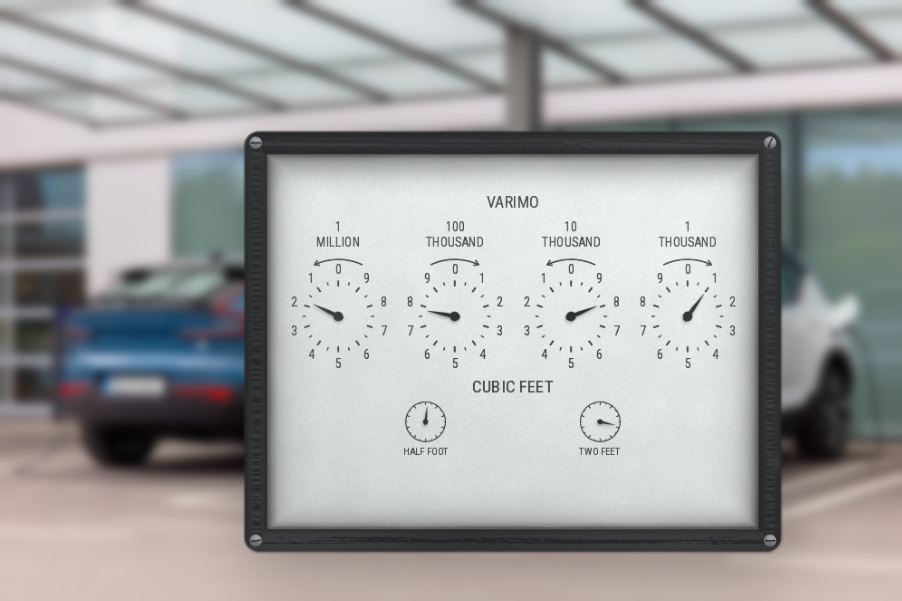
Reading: 178100 (ft³)
